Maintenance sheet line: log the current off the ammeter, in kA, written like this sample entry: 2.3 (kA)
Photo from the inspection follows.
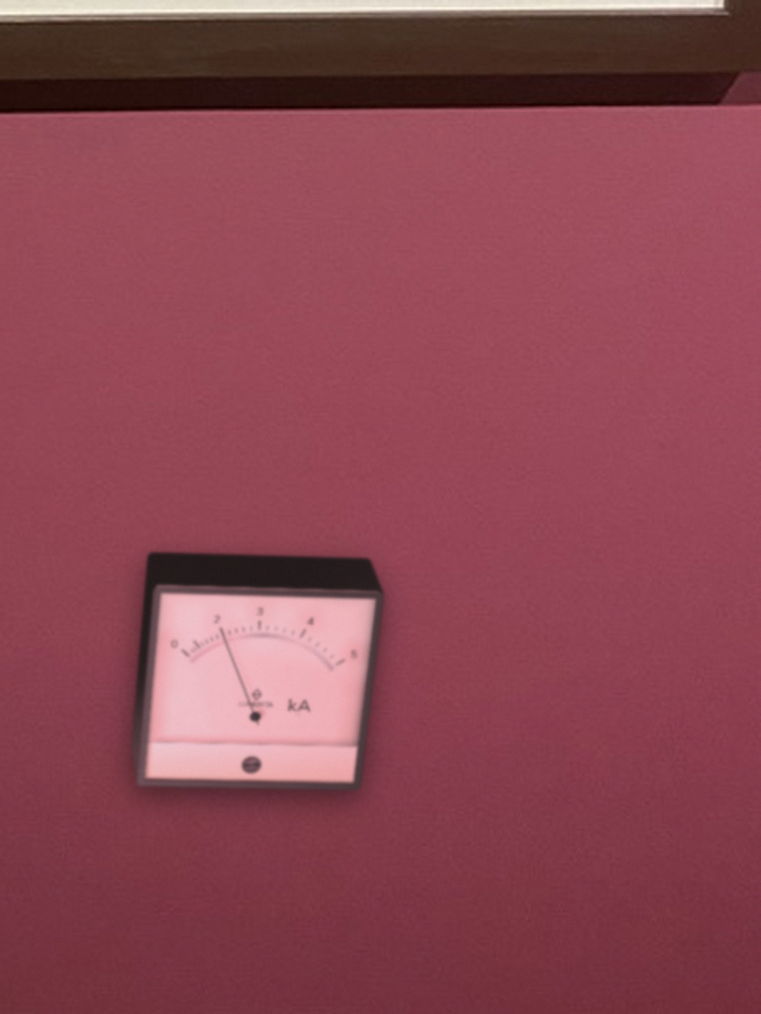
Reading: 2 (kA)
